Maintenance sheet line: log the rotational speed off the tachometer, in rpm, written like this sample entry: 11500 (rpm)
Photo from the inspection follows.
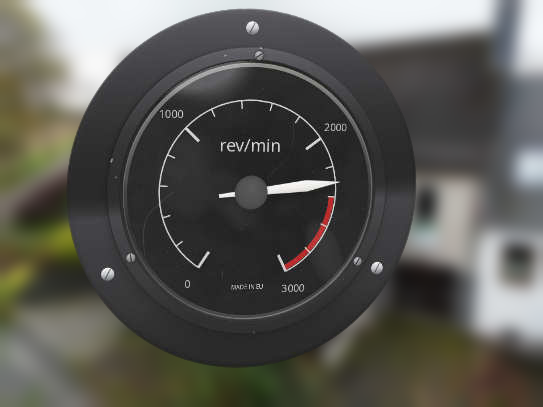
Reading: 2300 (rpm)
